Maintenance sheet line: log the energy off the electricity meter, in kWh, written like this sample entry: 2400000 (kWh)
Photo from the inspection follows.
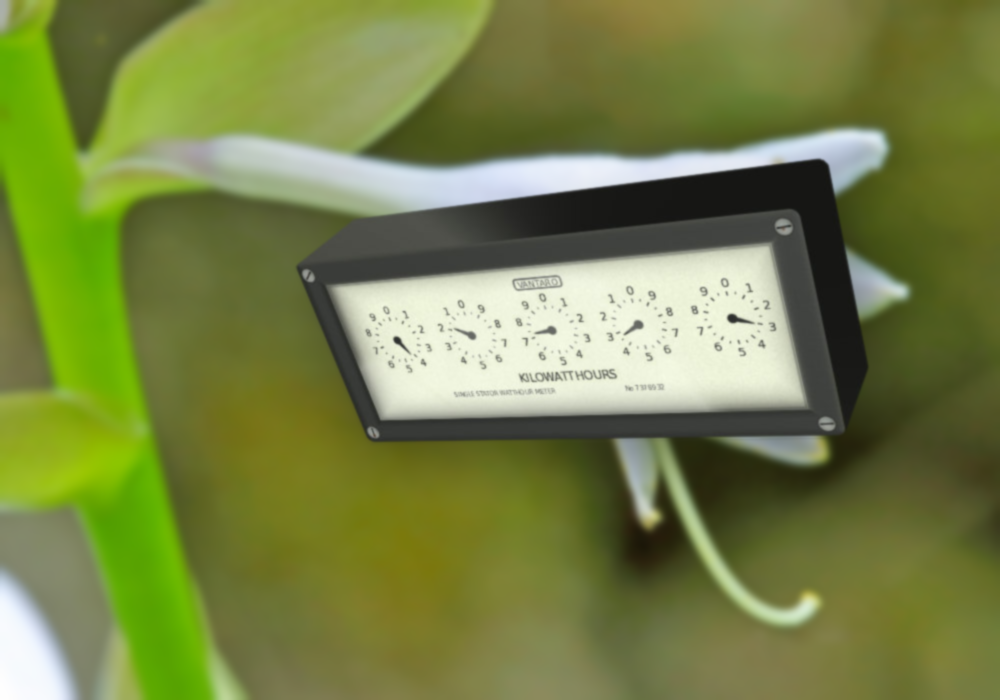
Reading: 41733 (kWh)
